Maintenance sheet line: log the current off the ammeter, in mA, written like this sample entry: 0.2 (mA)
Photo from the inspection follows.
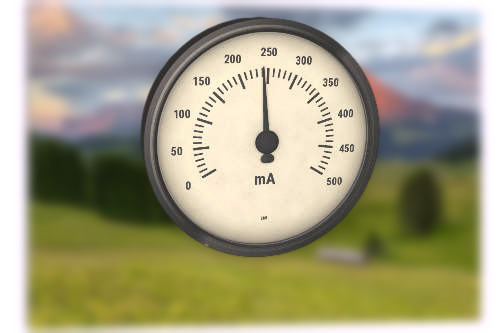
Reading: 240 (mA)
